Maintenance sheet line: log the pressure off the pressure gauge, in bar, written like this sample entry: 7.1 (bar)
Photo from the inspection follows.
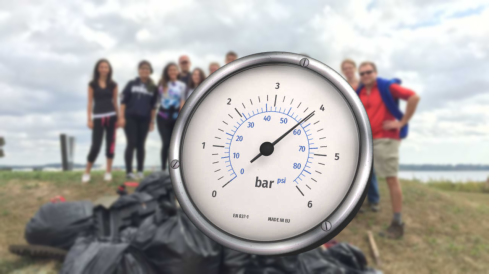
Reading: 4 (bar)
